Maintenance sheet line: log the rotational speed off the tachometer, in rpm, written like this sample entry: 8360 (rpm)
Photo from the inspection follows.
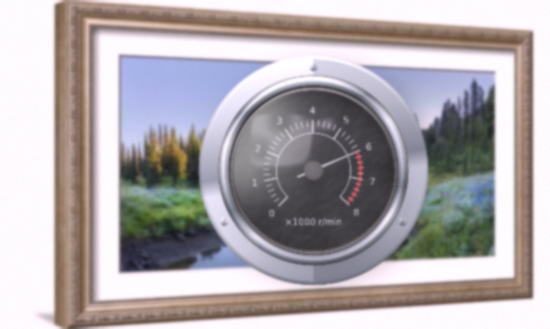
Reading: 6000 (rpm)
